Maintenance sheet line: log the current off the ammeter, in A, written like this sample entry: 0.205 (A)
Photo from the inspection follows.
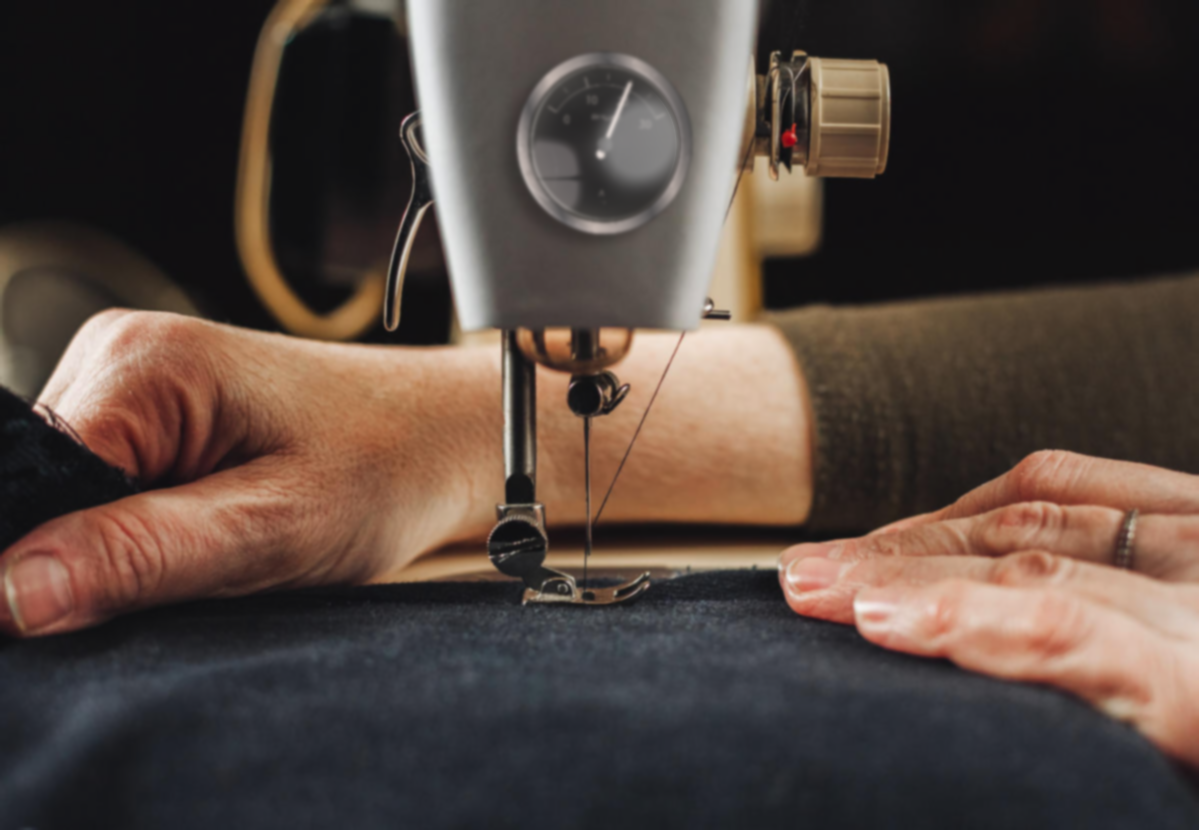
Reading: 20 (A)
